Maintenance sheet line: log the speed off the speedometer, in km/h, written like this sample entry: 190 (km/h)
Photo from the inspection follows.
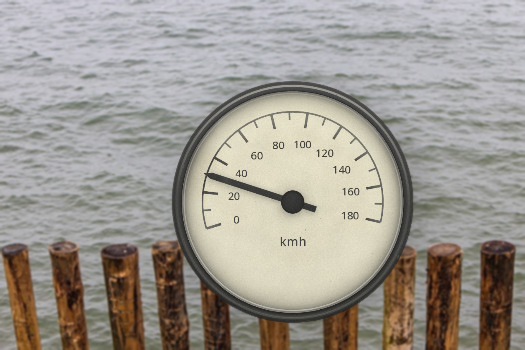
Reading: 30 (km/h)
